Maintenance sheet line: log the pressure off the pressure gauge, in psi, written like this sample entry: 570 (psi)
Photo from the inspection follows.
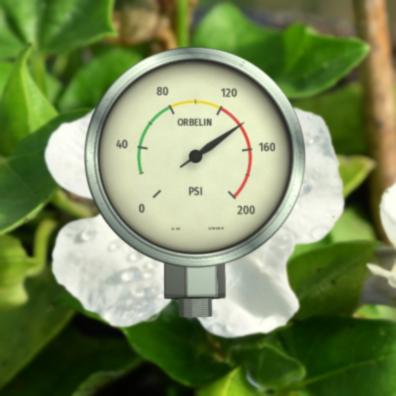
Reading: 140 (psi)
